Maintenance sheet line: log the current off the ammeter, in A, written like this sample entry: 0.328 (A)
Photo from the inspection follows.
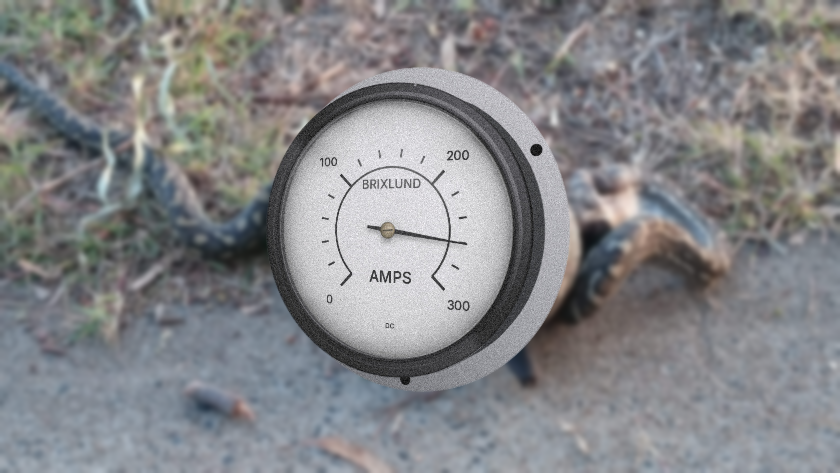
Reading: 260 (A)
